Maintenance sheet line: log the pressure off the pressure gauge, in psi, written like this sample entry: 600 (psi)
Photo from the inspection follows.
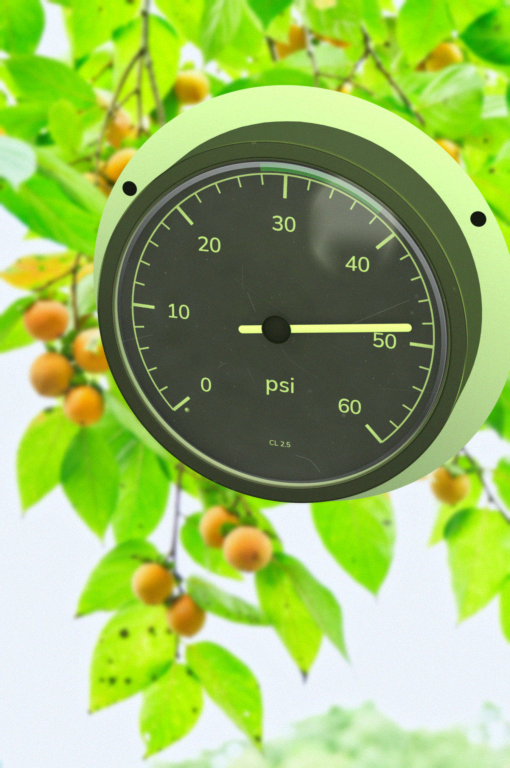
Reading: 48 (psi)
